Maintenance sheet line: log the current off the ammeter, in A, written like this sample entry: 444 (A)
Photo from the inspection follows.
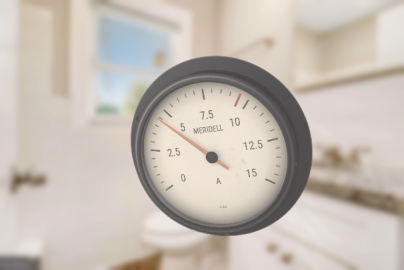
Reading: 4.5 (A)
